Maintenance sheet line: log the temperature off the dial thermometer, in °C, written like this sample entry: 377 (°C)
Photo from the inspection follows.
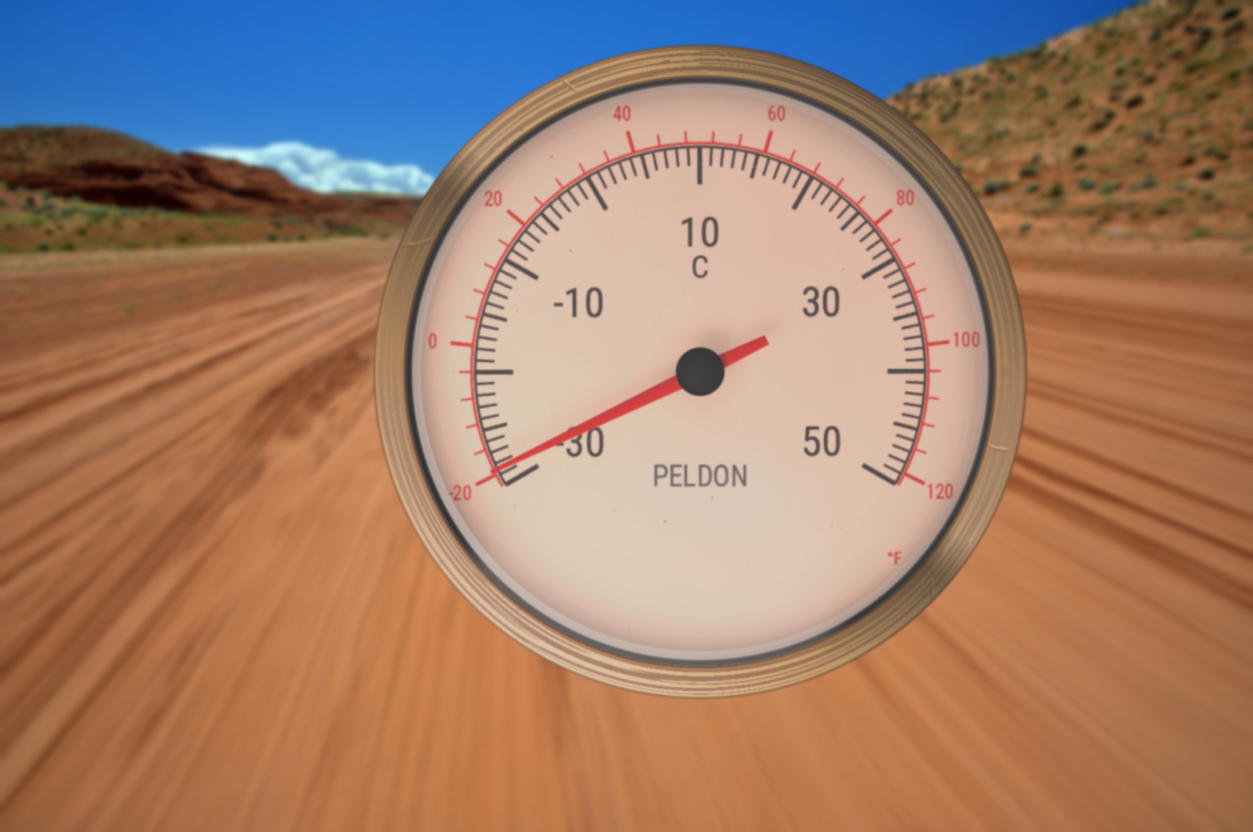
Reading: -28.5 (°C)
